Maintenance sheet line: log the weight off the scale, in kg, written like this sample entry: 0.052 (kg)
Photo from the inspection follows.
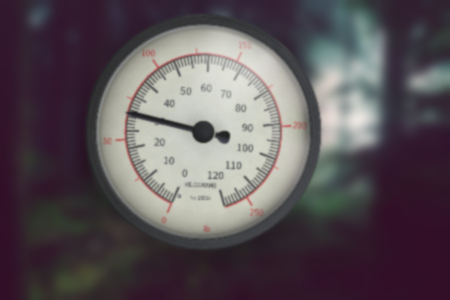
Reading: 30 (kg)
